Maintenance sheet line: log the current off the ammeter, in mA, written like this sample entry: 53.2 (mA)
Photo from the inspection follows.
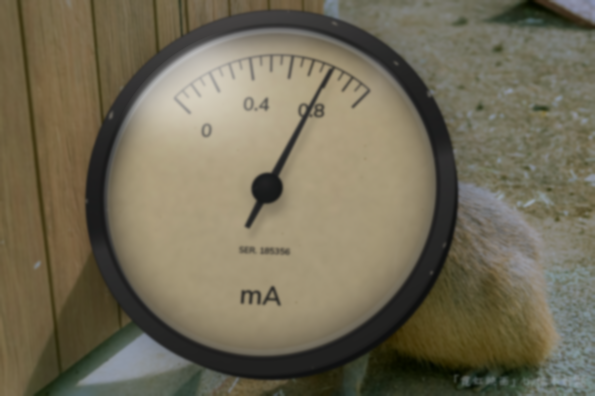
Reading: 0.8 (mA)
